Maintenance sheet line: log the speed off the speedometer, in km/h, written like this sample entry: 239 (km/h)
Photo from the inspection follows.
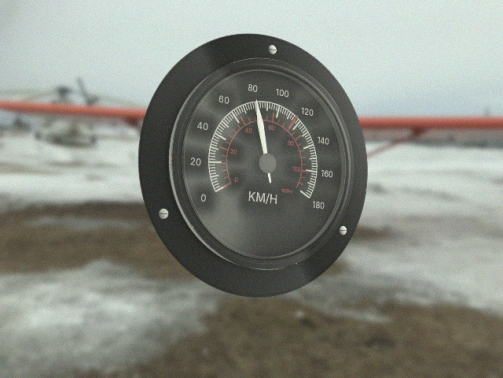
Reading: 80 (km/h)
